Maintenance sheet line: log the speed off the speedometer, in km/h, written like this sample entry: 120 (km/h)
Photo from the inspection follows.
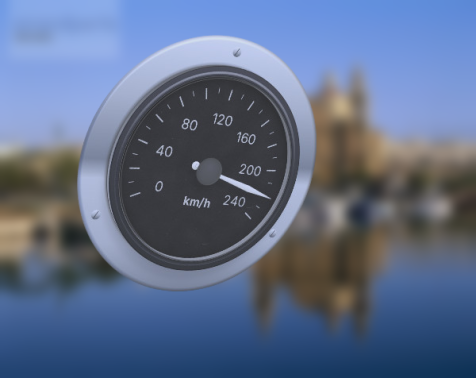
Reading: 220 (km/h)
